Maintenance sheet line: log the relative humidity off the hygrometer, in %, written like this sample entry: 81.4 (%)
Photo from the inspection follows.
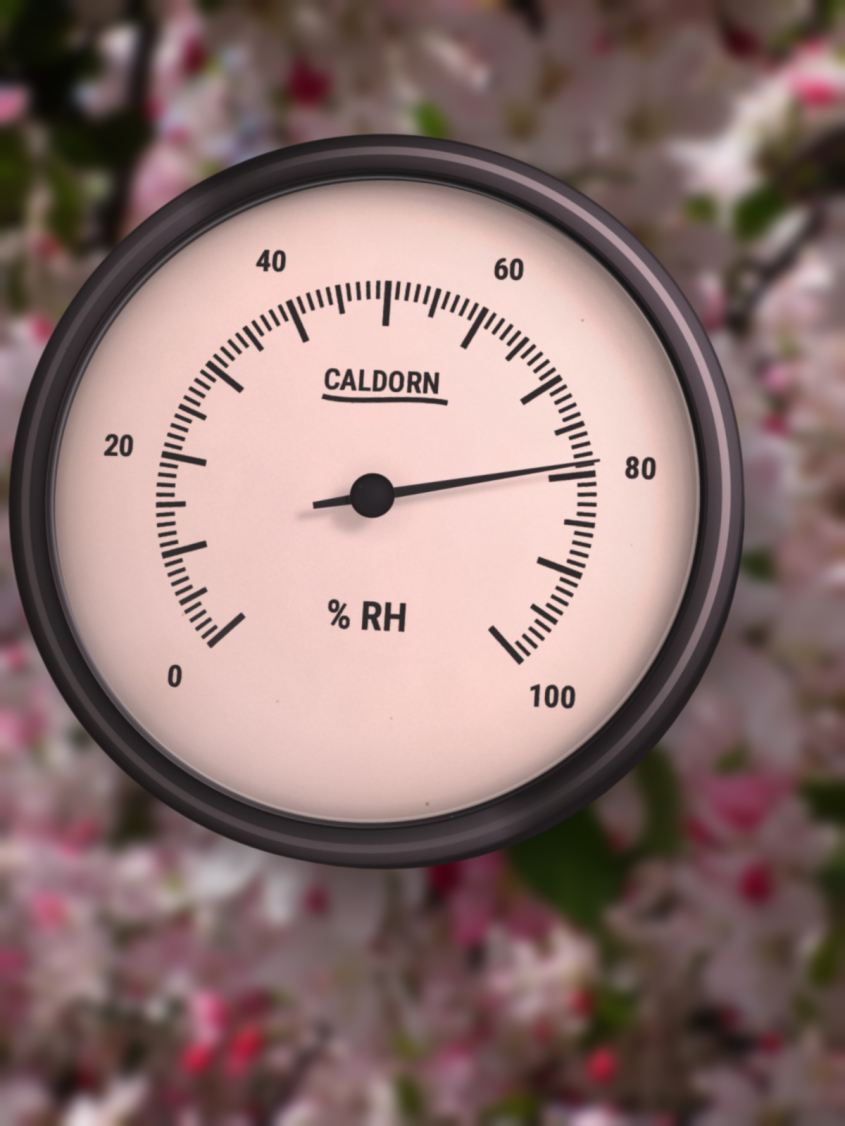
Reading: 79 (%)
